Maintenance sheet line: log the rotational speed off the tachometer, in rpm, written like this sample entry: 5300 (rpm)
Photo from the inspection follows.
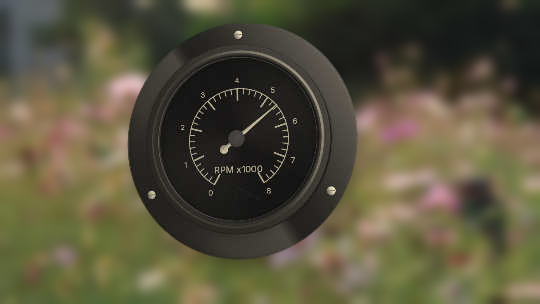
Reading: 5400 (rpm)
